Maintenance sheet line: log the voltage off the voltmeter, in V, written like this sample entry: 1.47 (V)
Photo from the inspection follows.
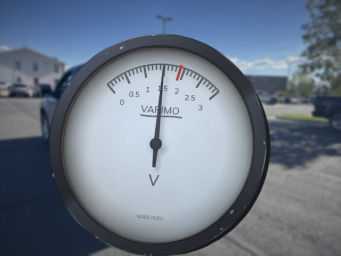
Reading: 1.5 (V)
